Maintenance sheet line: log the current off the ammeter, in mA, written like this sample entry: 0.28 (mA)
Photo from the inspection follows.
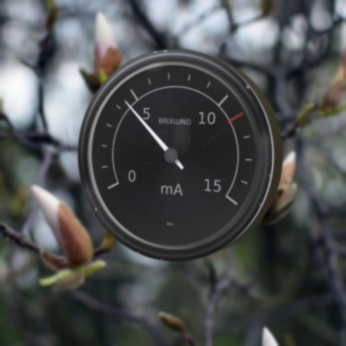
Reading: 4.5 (mA)
